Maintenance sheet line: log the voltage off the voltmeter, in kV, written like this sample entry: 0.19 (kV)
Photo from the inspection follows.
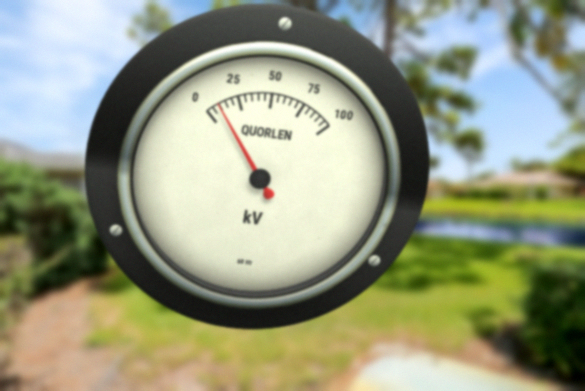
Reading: 10 (kV)
